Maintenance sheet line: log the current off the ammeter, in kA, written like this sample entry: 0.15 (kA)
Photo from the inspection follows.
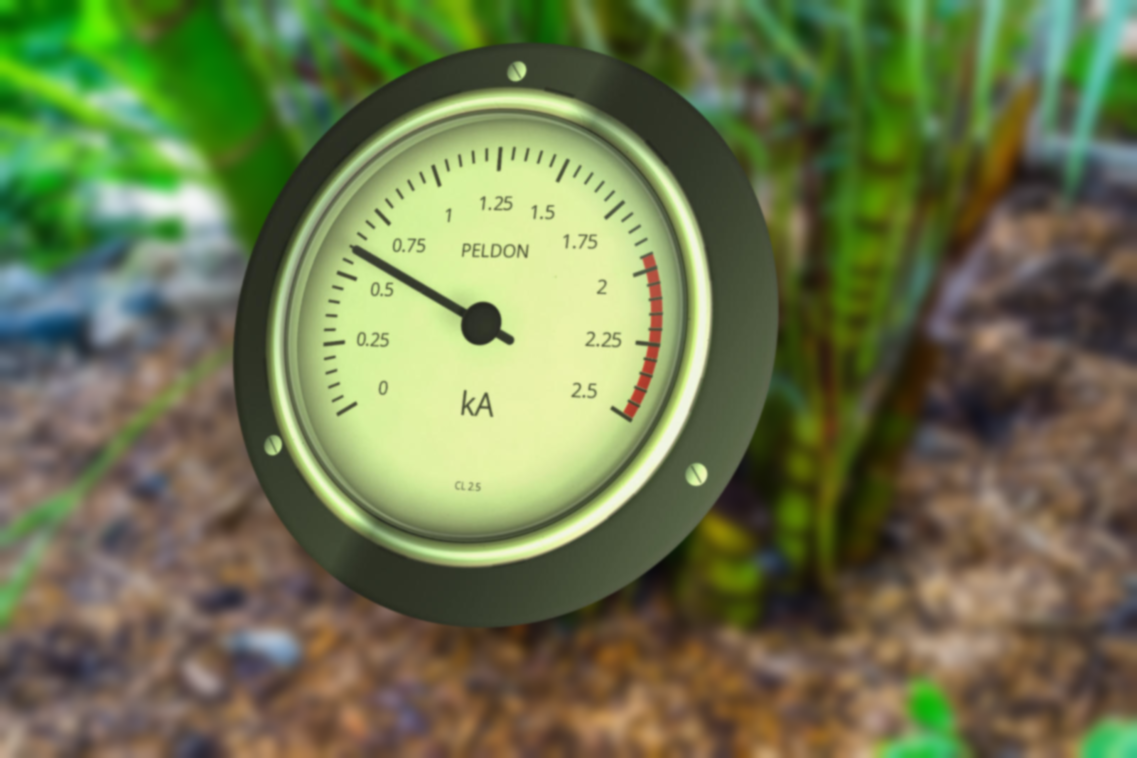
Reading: 0.6 (kA)
